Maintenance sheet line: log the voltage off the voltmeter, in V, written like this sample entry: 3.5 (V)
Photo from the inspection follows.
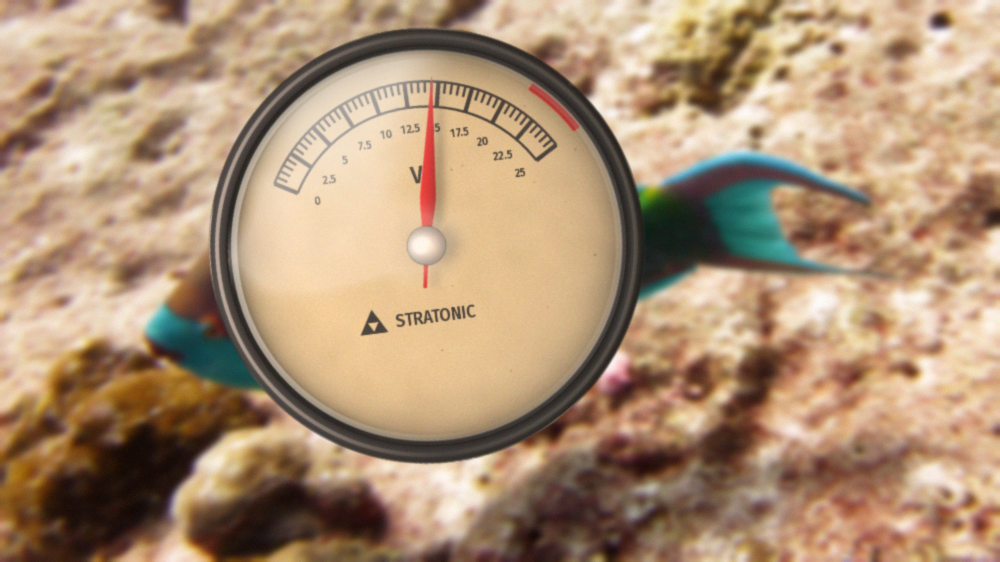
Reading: 14.5 (V)
